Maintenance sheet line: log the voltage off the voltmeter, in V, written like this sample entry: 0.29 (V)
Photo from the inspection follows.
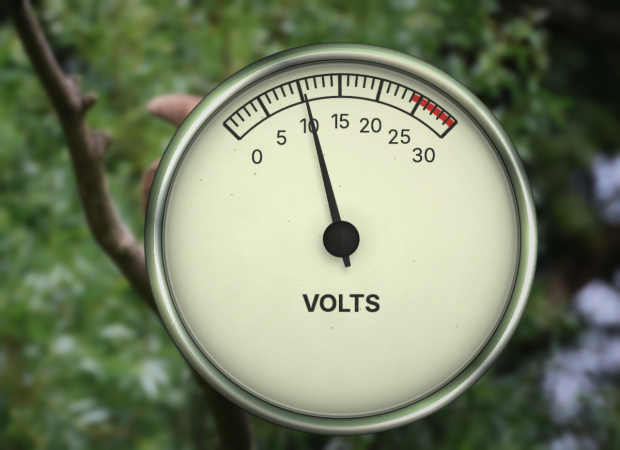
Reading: 10.5 (V)
